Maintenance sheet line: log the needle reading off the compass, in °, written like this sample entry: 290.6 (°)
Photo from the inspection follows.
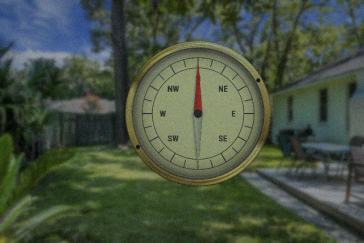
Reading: 0 (°)
